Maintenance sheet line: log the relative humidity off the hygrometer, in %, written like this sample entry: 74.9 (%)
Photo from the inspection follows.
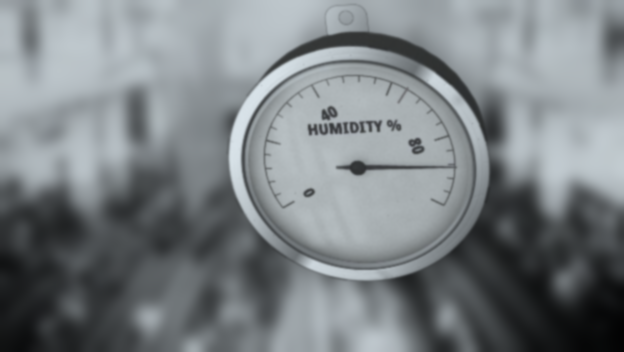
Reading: 88 (%)
